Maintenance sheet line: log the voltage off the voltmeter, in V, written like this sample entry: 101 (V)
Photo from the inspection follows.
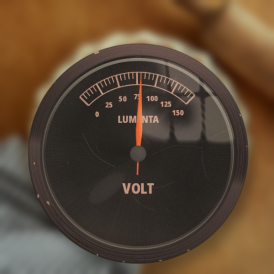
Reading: 80 (V)
